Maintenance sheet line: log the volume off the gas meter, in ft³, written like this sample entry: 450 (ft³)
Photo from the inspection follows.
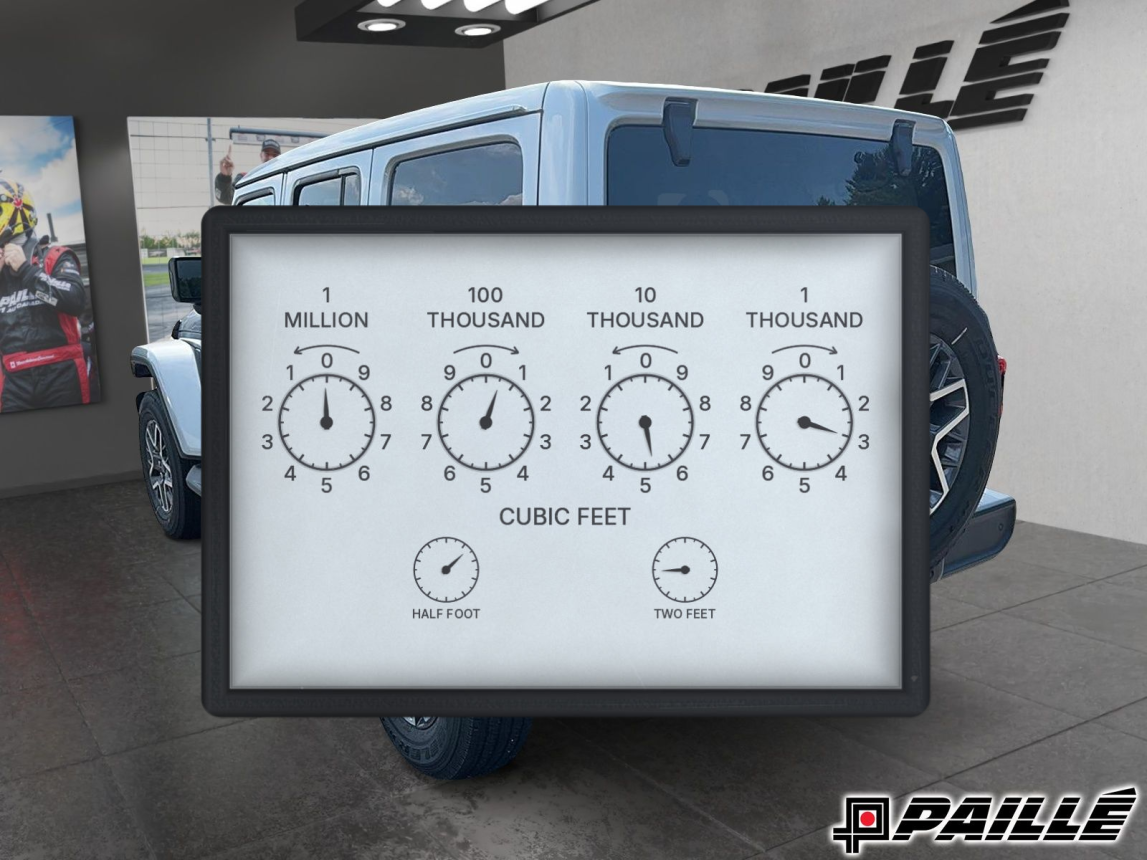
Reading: 5300 (ft³)
